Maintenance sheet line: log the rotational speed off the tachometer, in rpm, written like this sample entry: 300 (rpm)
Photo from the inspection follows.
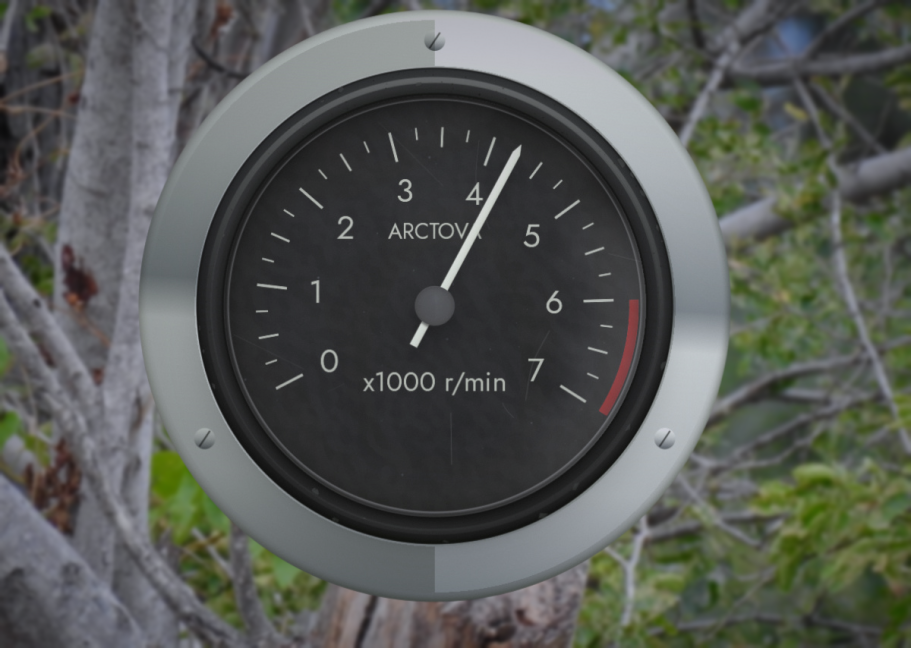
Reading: 4250 (rpm)
